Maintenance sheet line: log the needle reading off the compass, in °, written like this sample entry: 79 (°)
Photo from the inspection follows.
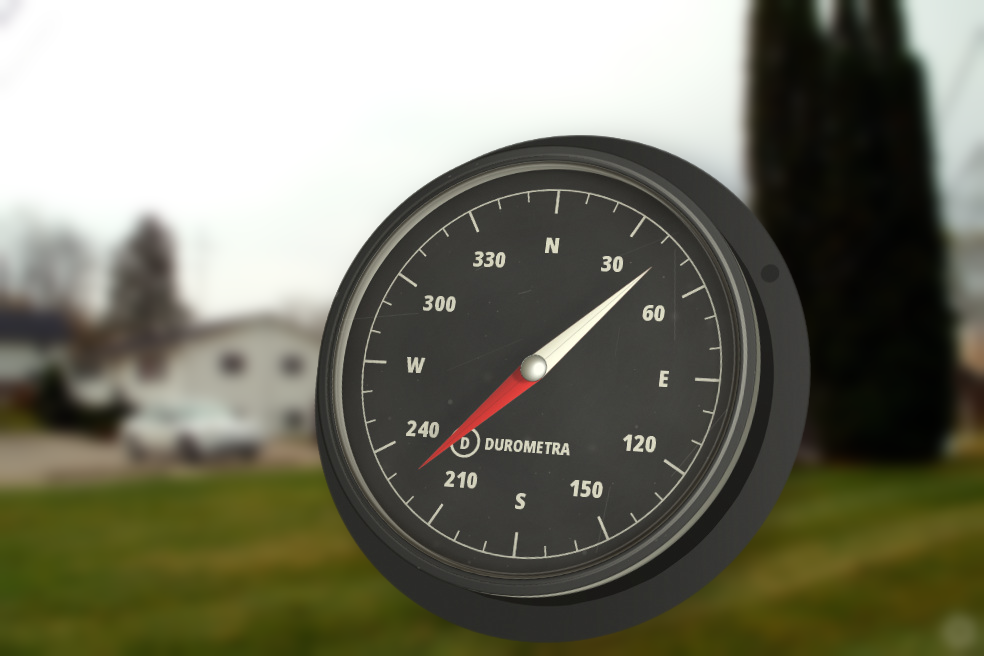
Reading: 225 (°)
